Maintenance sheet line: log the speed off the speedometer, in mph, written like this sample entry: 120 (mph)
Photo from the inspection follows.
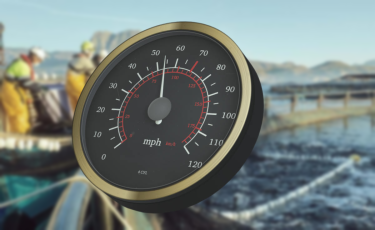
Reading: 55 (mph)
